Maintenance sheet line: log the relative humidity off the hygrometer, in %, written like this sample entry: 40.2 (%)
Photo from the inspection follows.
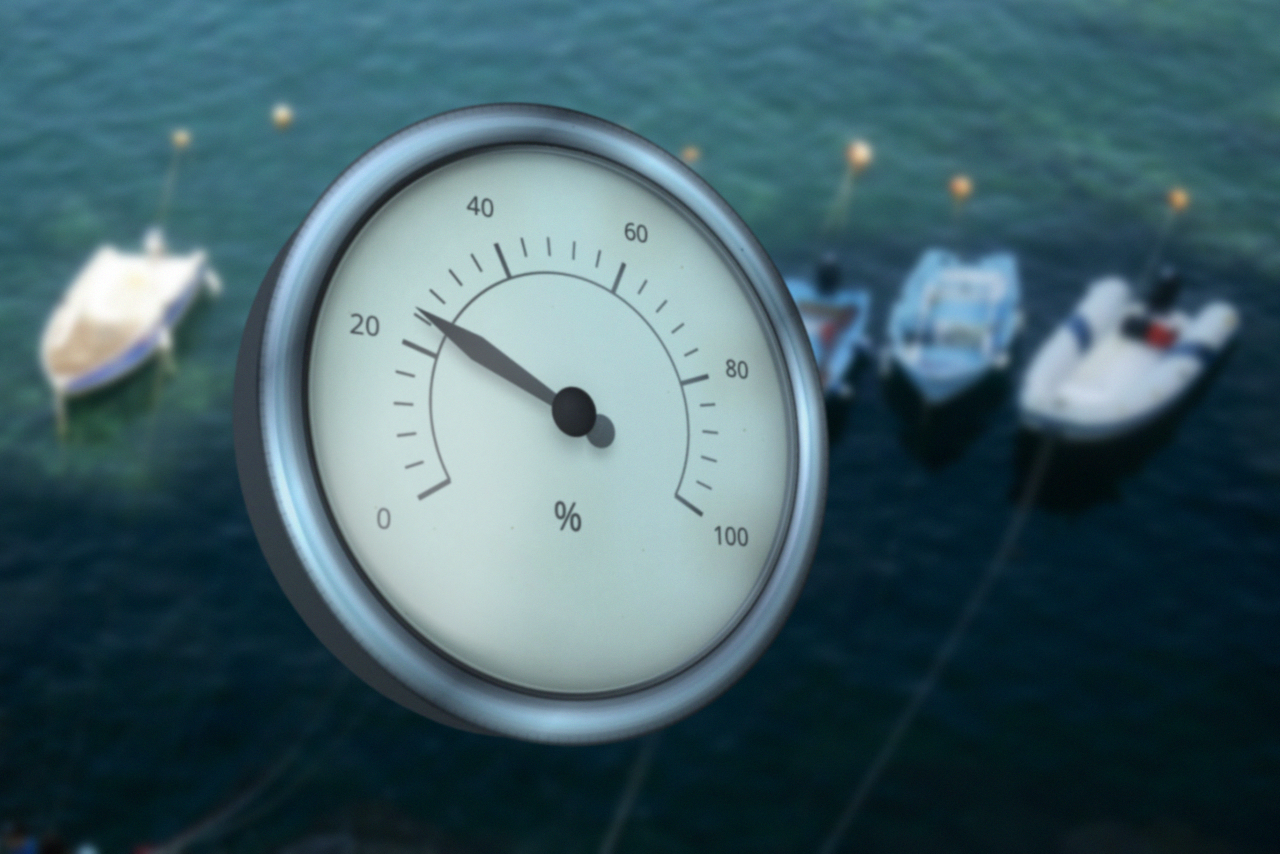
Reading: 24 (%)
